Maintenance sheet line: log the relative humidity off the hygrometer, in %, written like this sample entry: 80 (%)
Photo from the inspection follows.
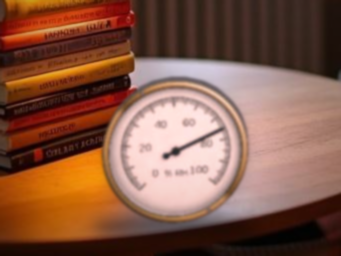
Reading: 75 (%)
